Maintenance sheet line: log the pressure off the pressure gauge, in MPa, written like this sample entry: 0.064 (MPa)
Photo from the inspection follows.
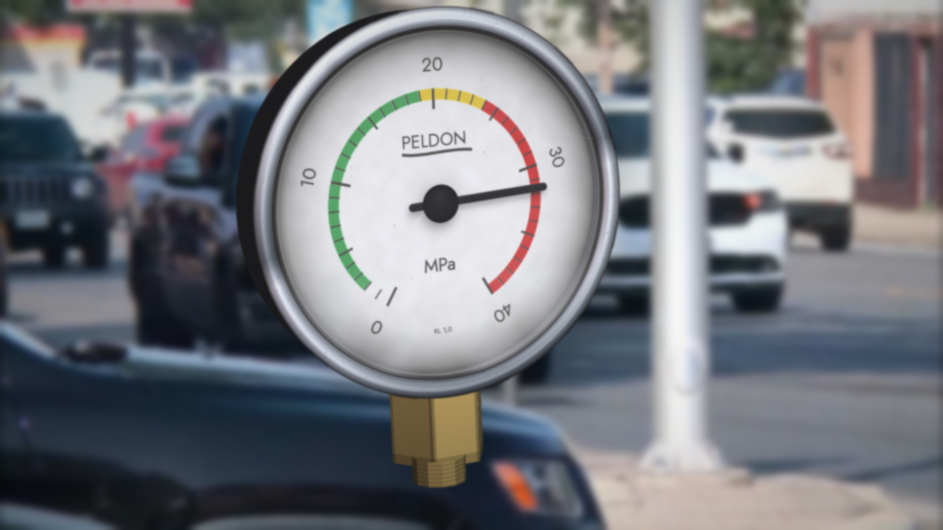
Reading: 31.5 (MPa)
